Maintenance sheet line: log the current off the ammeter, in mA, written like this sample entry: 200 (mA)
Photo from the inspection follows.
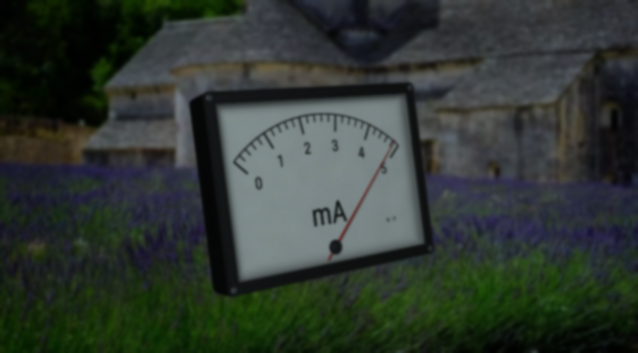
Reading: 4.8 (mA)
